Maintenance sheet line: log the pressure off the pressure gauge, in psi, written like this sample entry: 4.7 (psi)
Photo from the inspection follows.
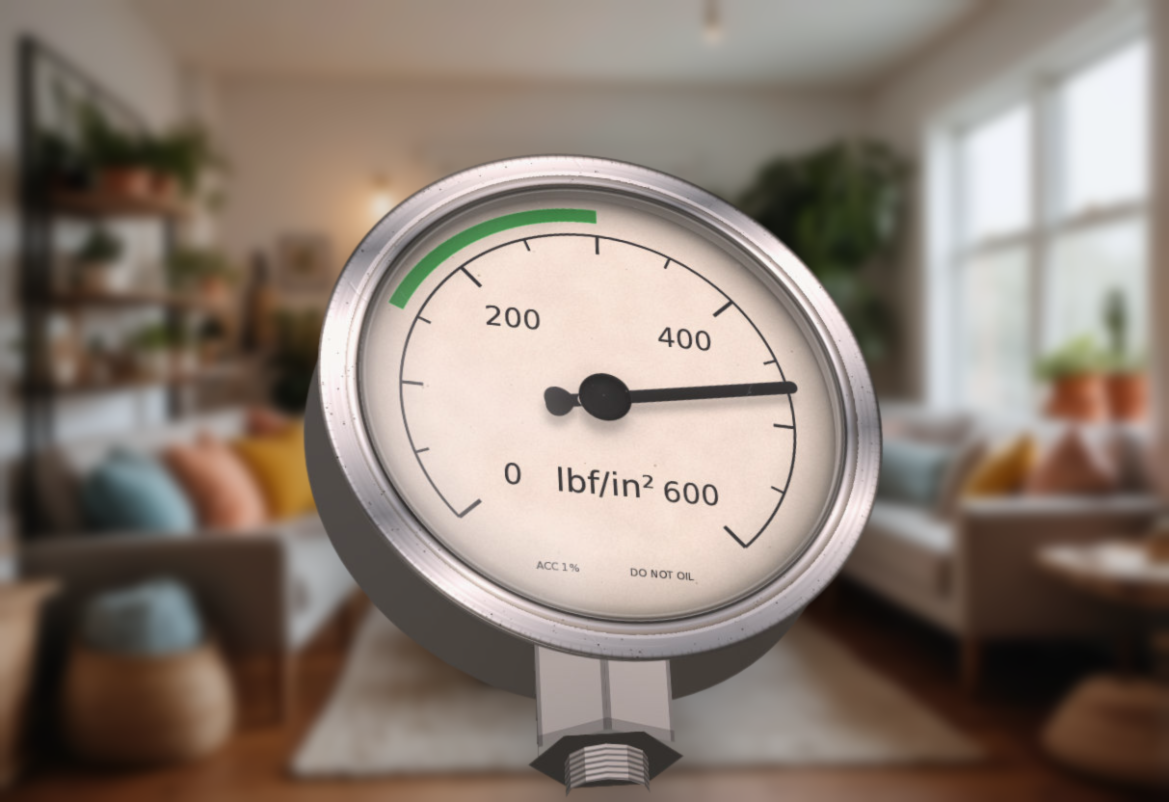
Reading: 475 (psi)
